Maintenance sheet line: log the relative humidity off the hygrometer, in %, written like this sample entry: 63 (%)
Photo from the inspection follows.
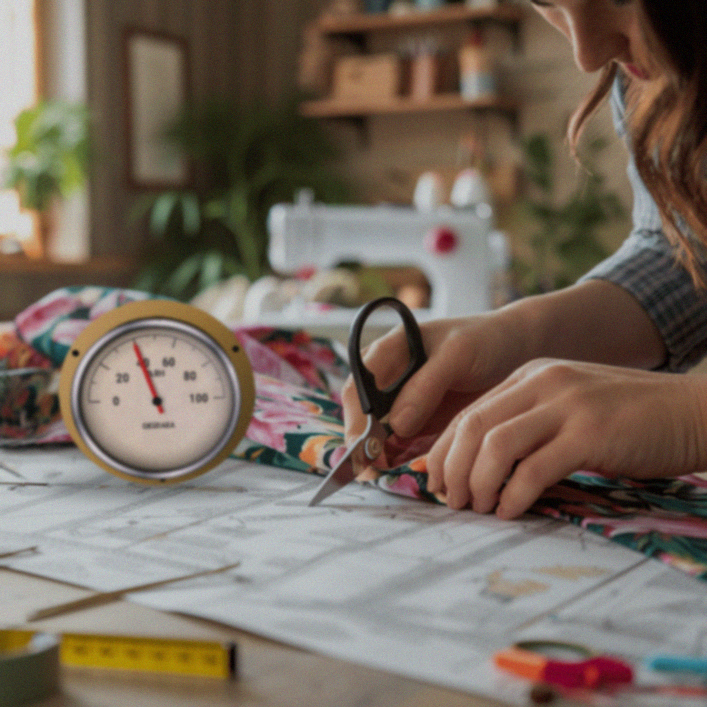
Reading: 40 (%)
